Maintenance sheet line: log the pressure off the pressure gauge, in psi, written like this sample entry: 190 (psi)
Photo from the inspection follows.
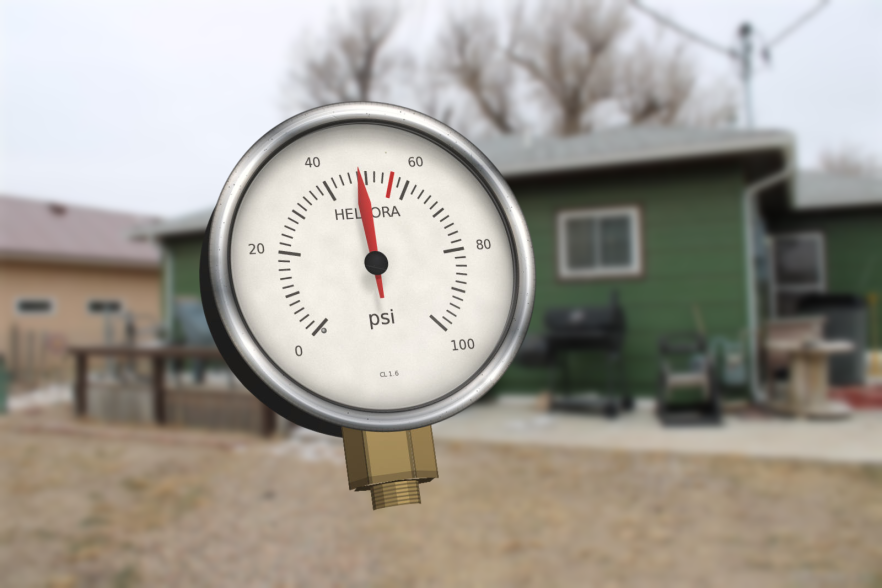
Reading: 48 (psi)
